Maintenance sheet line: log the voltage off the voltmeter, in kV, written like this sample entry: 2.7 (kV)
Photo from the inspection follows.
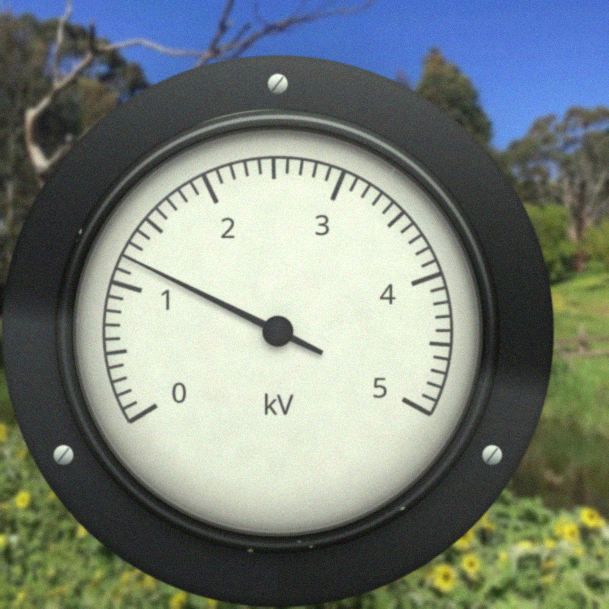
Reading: 1.2 (kV)
